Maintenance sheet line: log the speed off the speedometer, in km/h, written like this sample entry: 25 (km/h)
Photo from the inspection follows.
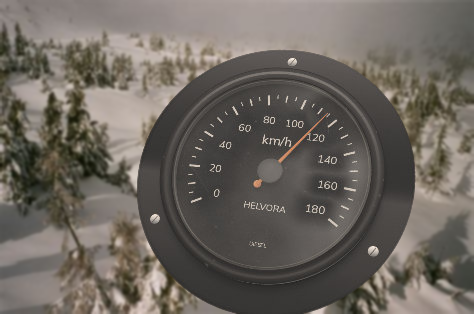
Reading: 115 (km/h)
